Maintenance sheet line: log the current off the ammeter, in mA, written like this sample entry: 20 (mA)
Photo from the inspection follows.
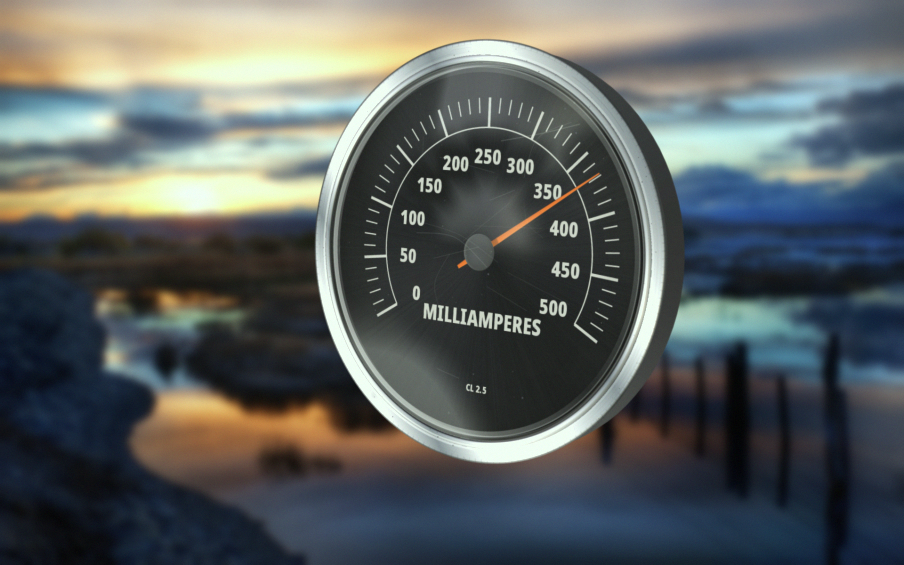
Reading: 370 (mA)
